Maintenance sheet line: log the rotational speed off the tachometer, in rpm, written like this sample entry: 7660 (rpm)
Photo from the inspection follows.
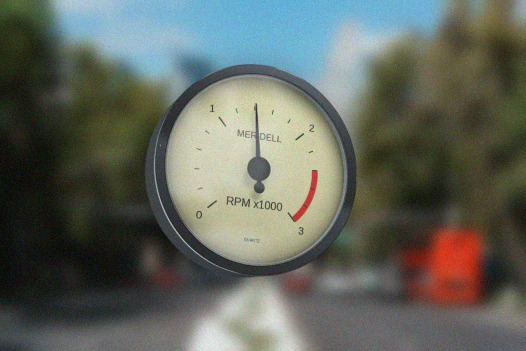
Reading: 1400 (rpm)
